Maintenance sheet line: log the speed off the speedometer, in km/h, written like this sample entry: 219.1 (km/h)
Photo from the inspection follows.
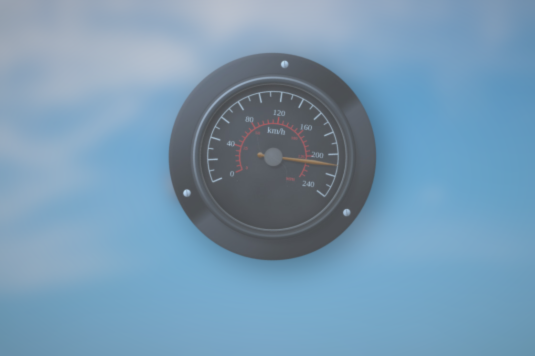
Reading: 210 (km/h)
